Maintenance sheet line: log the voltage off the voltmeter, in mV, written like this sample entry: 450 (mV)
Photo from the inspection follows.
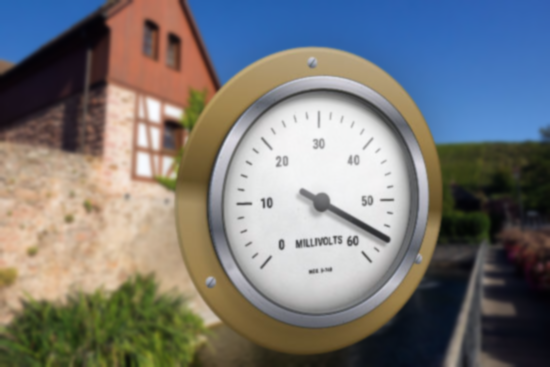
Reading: 56 (mV)
